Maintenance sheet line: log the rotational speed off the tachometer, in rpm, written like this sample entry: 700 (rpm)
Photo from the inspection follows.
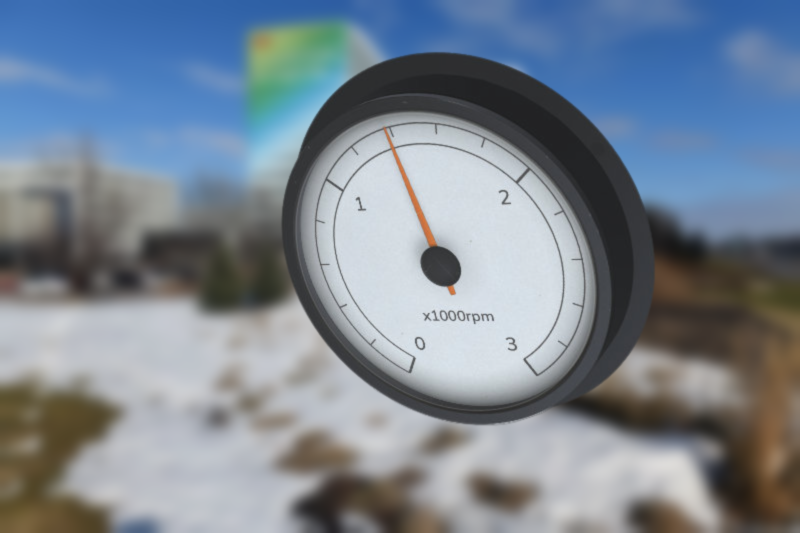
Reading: 1400 (rpm)
